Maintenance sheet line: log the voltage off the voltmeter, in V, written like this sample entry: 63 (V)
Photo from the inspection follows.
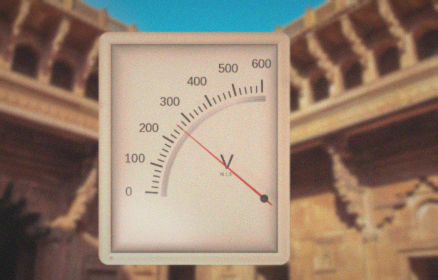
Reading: 260 (V)
